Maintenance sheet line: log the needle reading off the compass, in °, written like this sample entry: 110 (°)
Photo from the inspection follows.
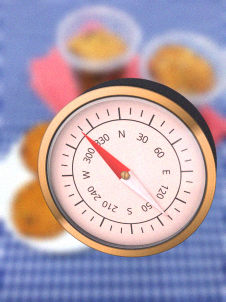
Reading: 320 (°)
